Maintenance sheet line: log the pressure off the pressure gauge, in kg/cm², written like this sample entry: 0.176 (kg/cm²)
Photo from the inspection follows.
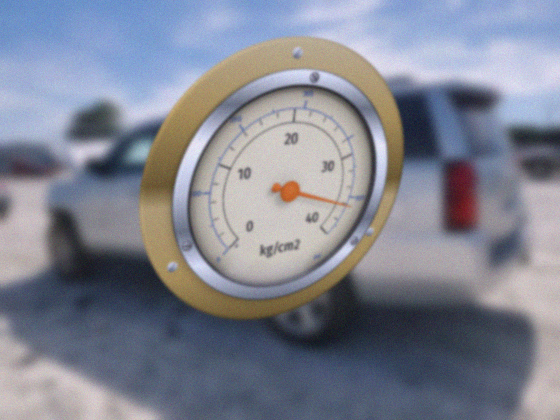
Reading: 36 (kg/cm²)
